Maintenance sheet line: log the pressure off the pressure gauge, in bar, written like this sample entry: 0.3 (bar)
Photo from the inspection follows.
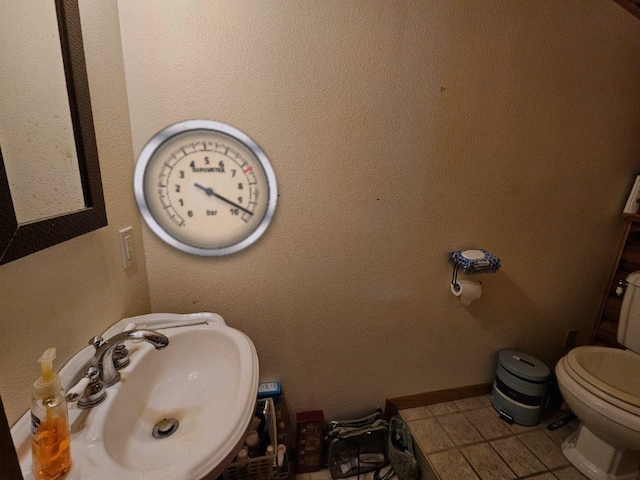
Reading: 9.5 (bar)
